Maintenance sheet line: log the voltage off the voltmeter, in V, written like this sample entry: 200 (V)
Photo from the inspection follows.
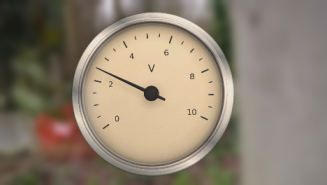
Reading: 2.5 (V)
